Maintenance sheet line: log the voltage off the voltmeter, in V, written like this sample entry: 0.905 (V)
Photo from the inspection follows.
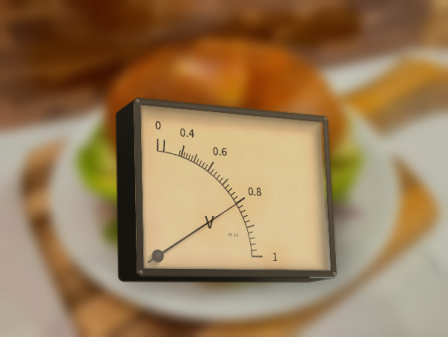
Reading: 0.8 (V)
